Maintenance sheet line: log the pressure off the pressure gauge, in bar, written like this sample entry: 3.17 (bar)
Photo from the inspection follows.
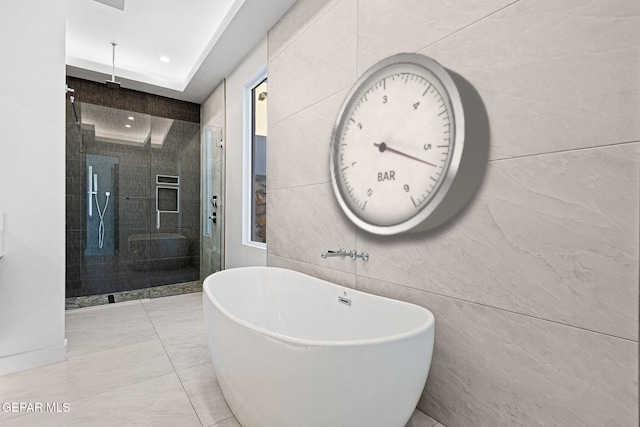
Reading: 5.3 (bar)
